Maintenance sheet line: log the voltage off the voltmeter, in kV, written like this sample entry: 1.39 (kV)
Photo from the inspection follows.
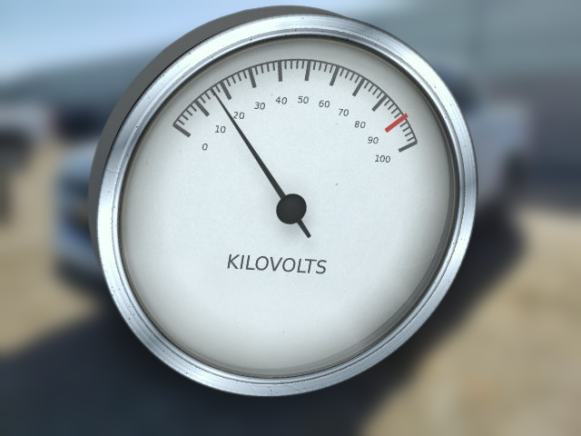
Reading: 16 (kV)
